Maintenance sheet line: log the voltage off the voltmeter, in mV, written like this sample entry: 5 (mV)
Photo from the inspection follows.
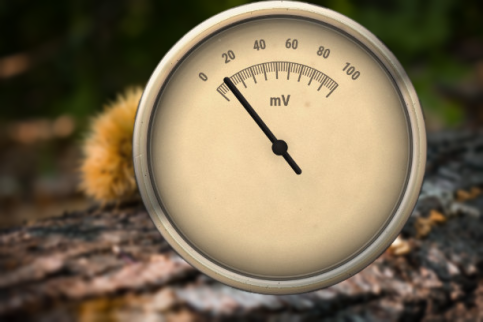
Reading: 10 (mV)
